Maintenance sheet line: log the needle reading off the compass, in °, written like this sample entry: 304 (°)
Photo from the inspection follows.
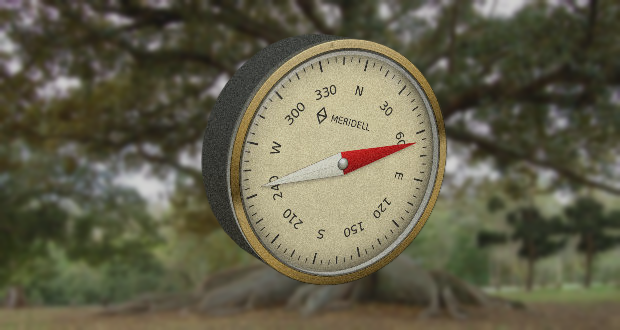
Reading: 65 (°)
